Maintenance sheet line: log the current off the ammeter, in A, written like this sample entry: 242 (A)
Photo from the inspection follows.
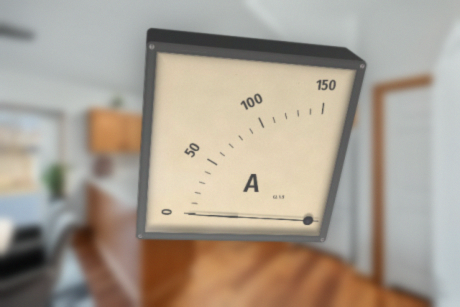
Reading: 0 (A)
